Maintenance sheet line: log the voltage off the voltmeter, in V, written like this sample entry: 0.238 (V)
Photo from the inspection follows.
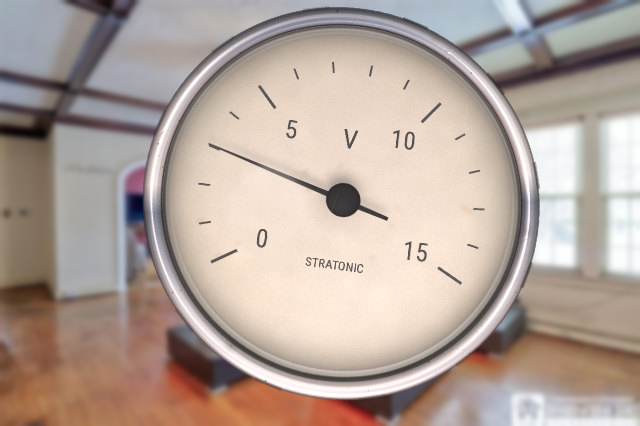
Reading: 3 (V)
